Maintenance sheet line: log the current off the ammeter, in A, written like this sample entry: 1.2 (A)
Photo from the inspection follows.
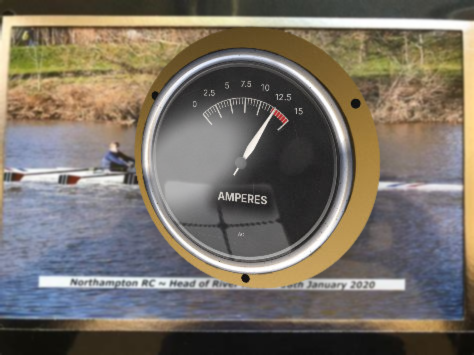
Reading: 12.5 (A)
